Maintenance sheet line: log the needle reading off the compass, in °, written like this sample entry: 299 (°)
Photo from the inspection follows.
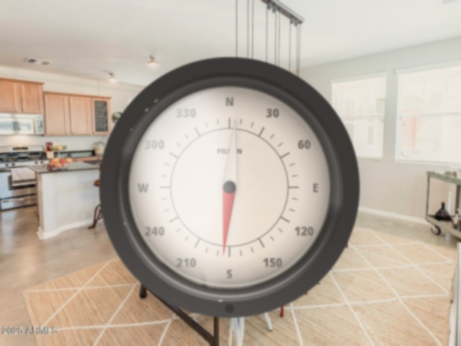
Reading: 185 (°)
